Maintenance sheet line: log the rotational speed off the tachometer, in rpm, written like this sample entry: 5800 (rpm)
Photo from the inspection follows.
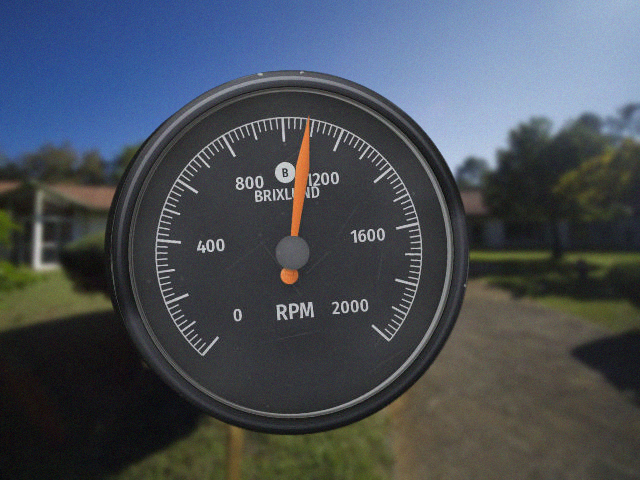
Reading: 1080 (rpm)
